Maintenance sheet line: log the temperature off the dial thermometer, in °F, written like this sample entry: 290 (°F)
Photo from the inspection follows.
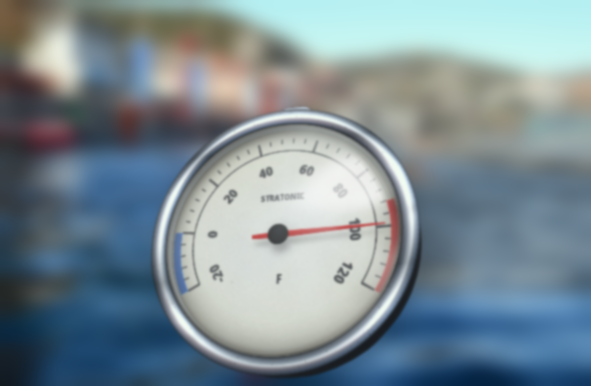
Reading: 100 (°F)
